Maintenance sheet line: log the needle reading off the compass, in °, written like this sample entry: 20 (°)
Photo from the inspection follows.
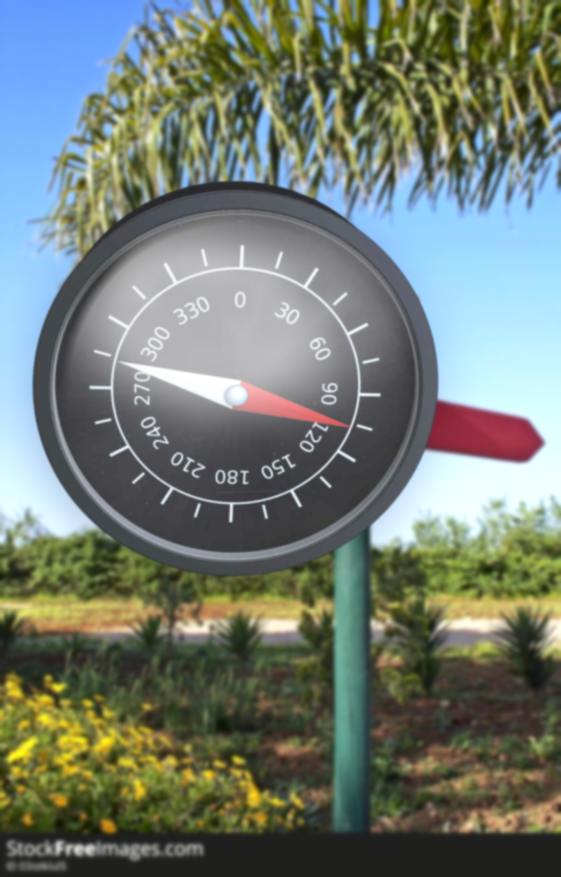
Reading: 105 (°)
